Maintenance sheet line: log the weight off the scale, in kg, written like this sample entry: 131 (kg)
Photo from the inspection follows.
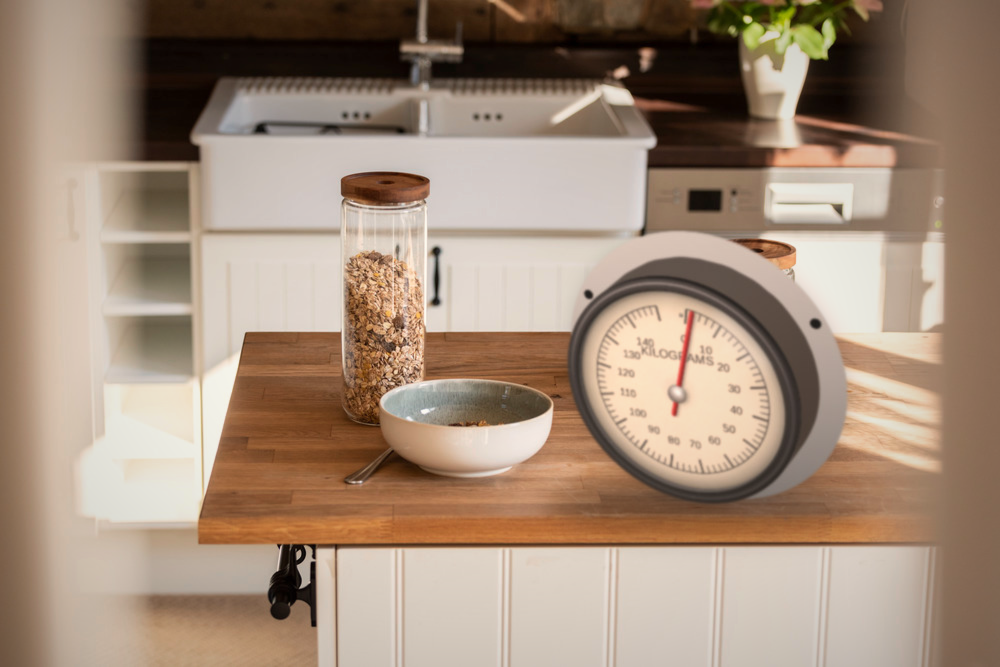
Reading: 2 (kg)
